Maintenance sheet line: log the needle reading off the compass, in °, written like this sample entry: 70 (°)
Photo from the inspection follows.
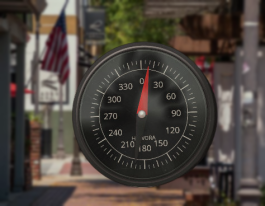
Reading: 10 (°)
